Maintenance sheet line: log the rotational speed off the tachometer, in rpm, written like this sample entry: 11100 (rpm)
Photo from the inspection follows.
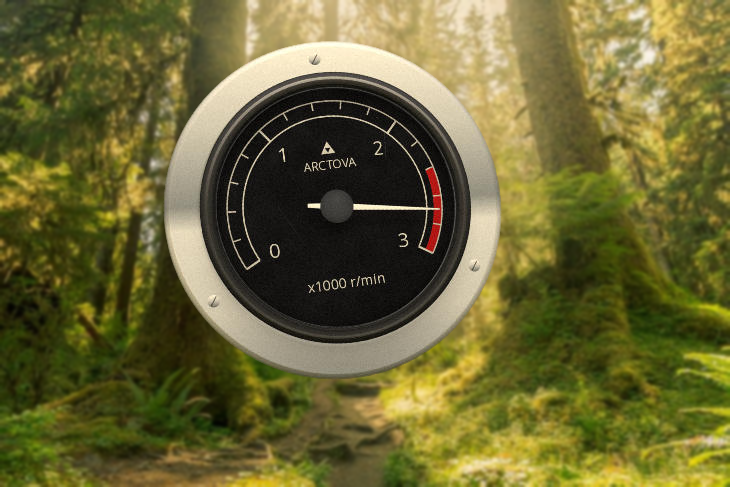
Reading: 2700 (rpm)
